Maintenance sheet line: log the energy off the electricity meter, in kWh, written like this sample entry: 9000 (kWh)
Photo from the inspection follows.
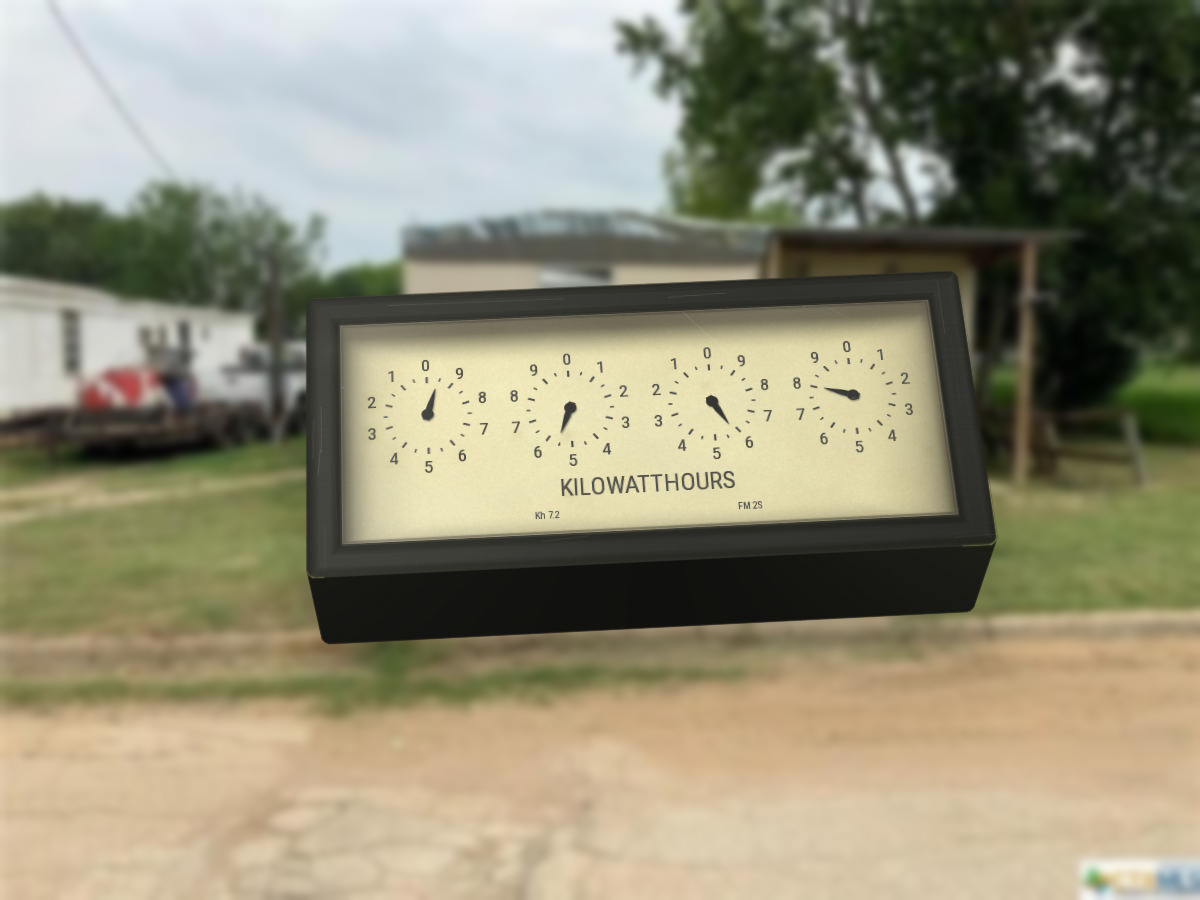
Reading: 9558 (kWh)
